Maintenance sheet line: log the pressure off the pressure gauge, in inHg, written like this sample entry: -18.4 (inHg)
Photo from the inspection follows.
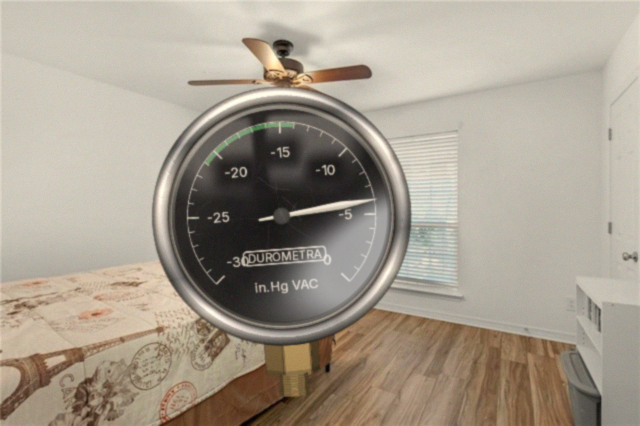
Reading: -6 (inHg)
